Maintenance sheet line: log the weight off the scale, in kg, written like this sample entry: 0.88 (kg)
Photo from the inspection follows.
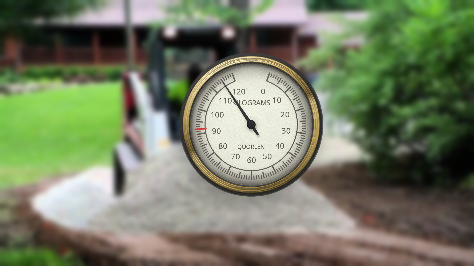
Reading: 115 (kg)
